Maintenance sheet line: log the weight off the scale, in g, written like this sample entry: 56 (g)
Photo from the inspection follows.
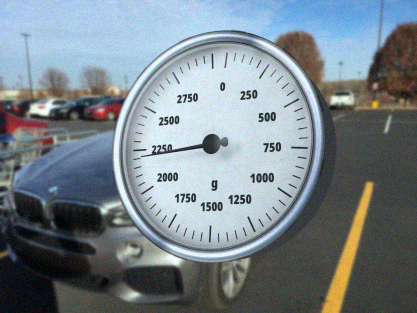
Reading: 2200 (g)
